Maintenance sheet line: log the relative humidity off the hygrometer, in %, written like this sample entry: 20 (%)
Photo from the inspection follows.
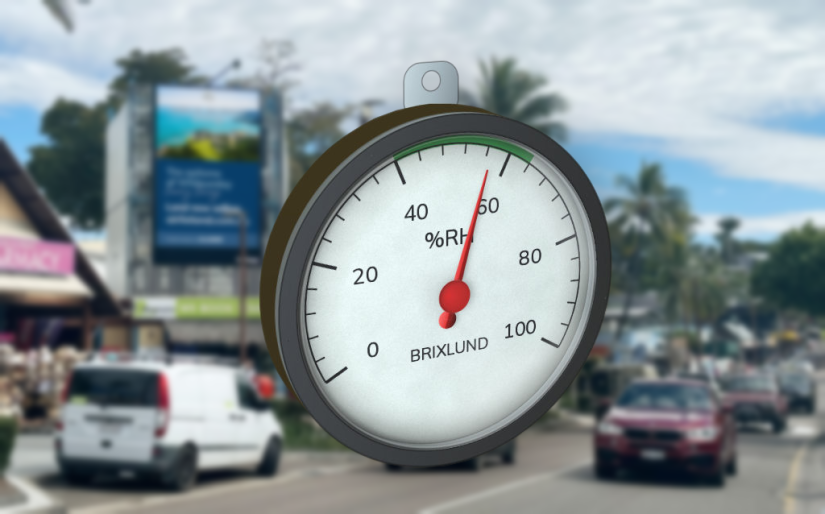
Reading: 56 (%)
